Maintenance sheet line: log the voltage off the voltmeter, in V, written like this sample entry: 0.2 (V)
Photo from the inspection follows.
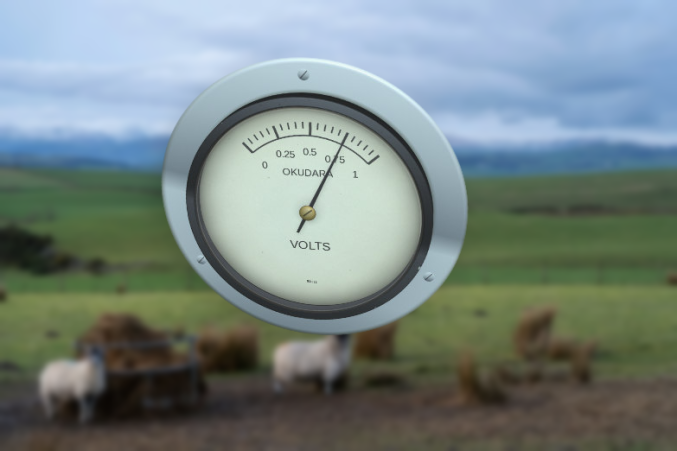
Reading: 0.75 (V)
